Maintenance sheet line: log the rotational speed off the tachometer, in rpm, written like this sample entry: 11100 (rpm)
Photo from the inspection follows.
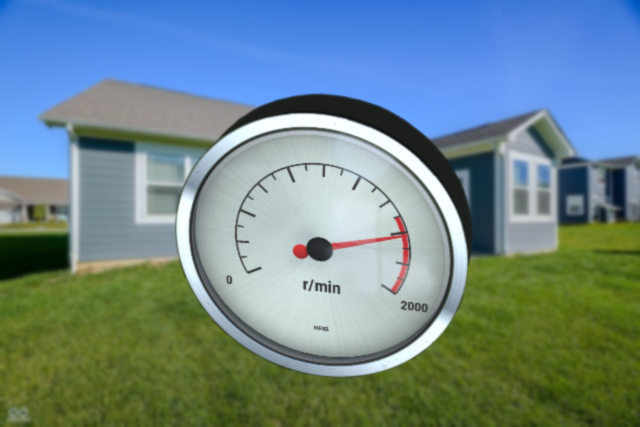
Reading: 1600 (rpm)
